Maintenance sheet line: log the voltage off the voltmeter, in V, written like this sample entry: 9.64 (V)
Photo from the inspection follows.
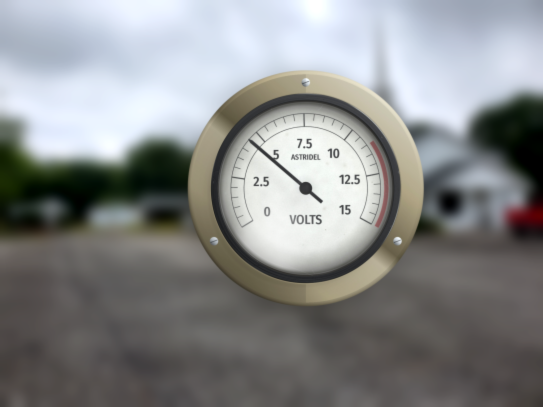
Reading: 4.5 (V)
